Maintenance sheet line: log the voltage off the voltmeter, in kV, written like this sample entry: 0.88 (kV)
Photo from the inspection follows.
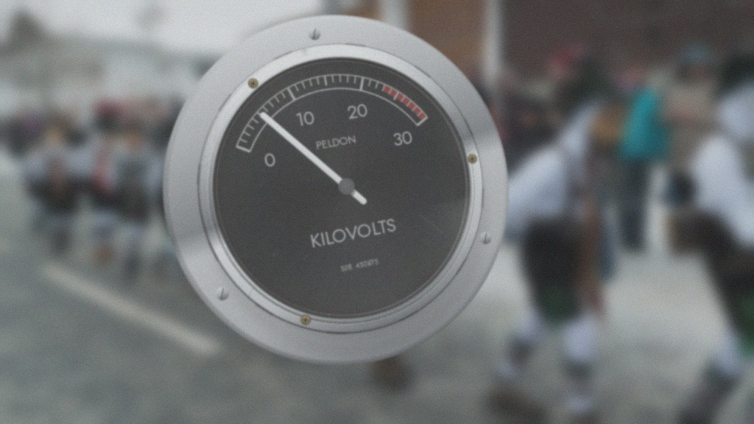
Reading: 5 (kV)
